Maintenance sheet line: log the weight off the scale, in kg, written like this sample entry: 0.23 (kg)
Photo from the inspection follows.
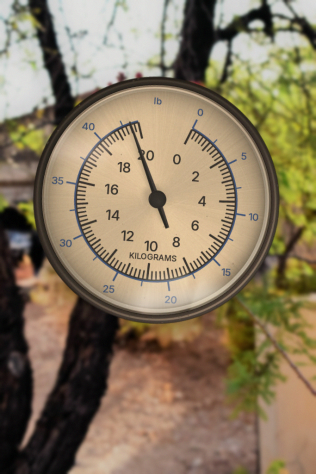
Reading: 19.6 (kg)
